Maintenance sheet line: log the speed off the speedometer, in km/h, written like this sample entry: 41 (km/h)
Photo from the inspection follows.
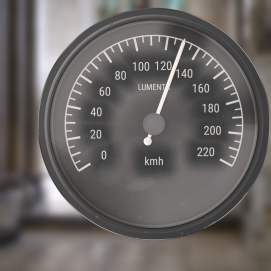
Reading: 130 (km/h)
